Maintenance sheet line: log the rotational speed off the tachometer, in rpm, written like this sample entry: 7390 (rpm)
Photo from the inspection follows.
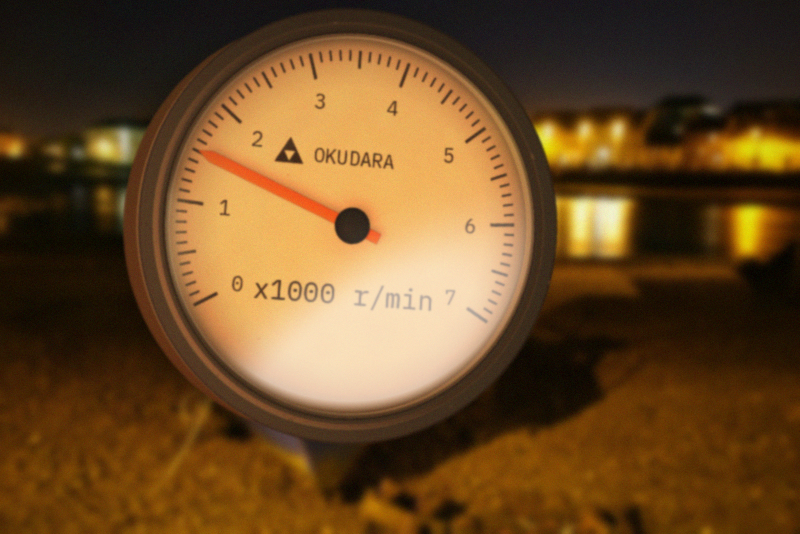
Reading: 1500 (rpm)
